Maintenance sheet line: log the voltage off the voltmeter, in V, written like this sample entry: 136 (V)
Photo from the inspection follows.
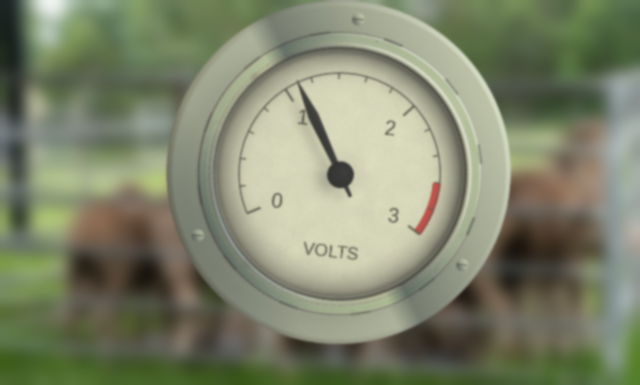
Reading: 1.1 (V)
